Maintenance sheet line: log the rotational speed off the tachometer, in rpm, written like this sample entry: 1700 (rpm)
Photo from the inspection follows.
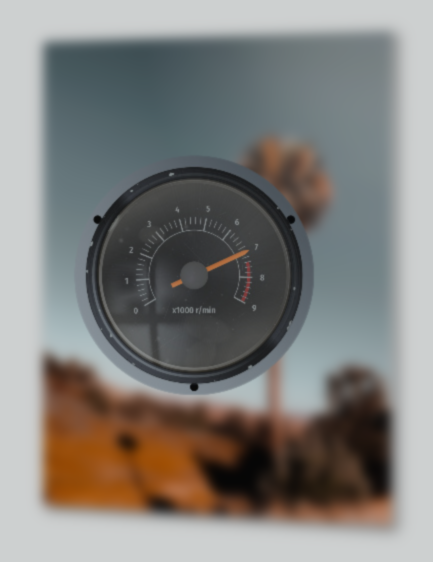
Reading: 7000 (rpm)
